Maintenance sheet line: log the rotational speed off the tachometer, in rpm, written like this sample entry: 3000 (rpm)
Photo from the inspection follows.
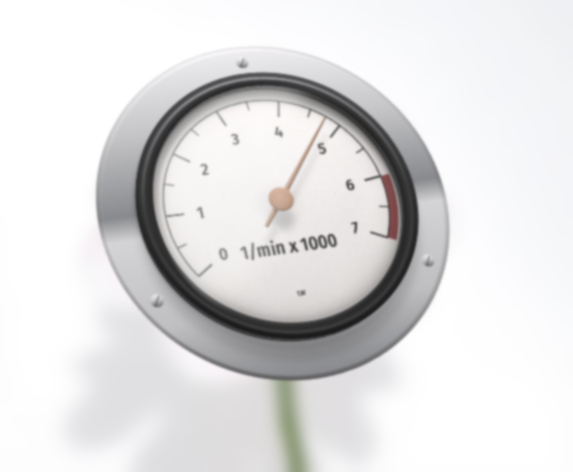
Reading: 4750 (rpm)
